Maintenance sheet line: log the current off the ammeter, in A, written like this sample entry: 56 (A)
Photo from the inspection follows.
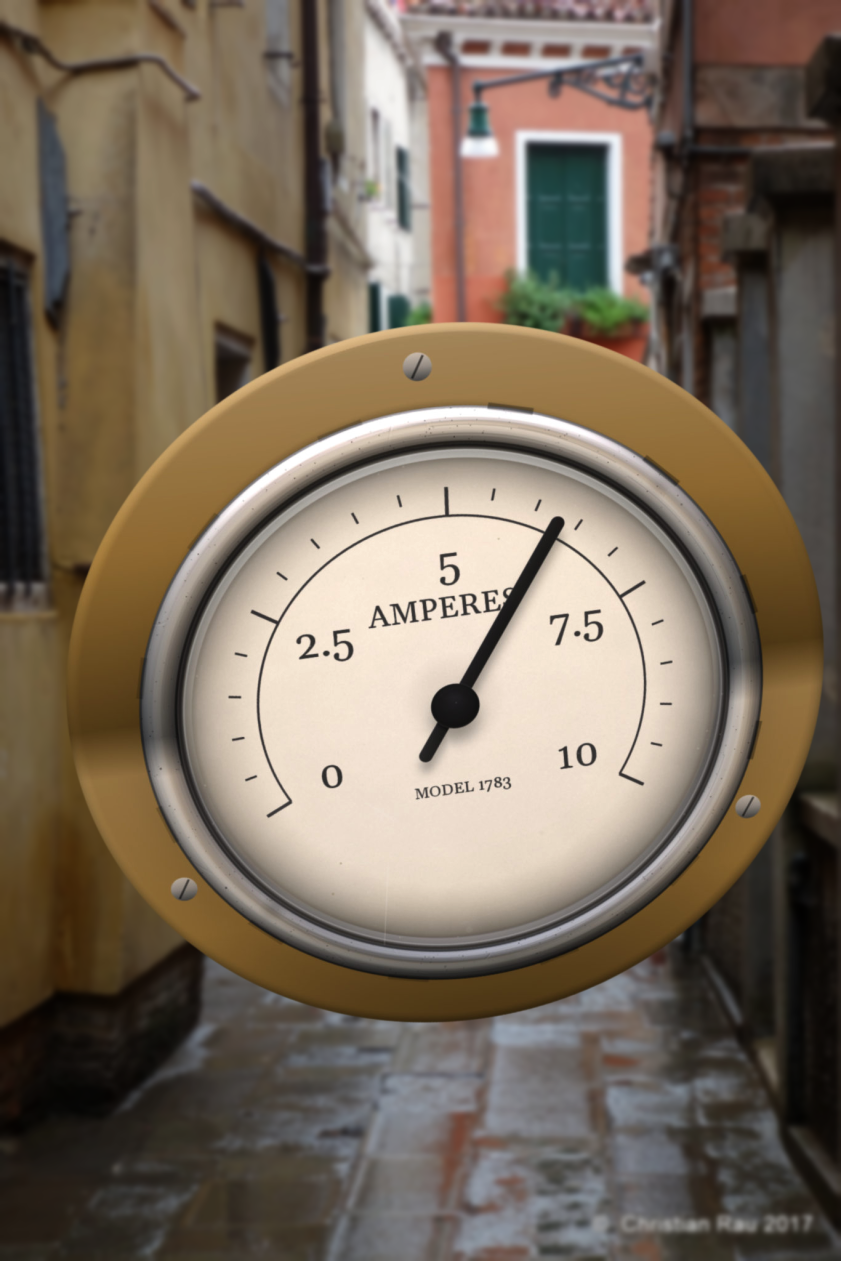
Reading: 6.25 (A)
